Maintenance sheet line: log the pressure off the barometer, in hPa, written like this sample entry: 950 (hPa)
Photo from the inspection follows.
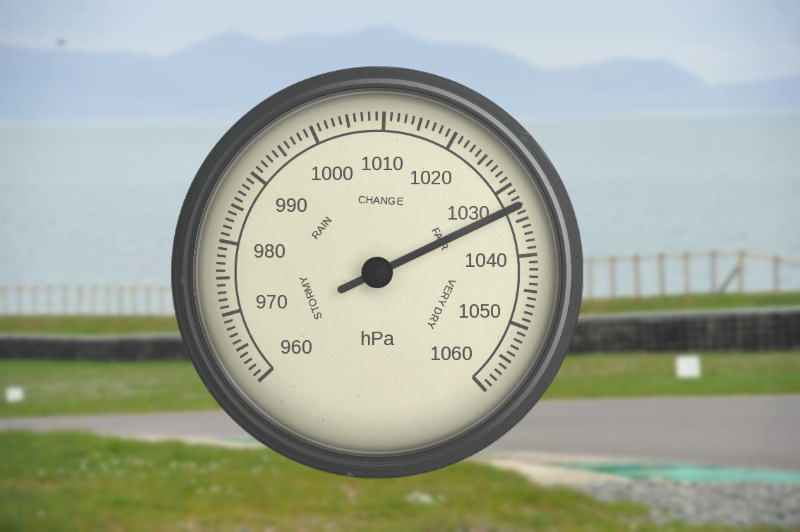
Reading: 1033 (hPa)
